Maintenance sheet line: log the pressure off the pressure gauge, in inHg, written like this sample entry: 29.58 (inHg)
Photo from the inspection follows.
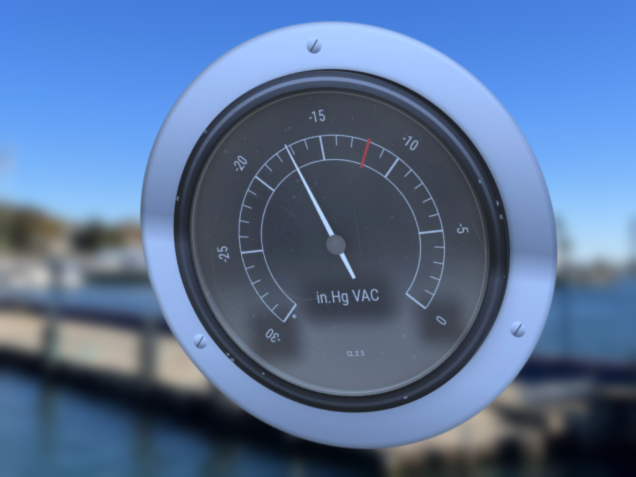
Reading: -17 (inHg)
